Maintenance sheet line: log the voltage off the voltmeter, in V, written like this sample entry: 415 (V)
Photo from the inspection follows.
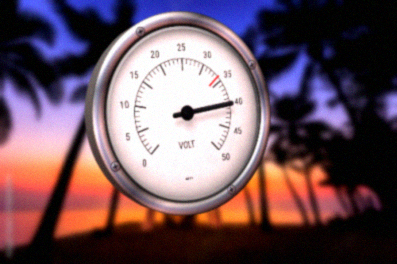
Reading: 40 (V)
